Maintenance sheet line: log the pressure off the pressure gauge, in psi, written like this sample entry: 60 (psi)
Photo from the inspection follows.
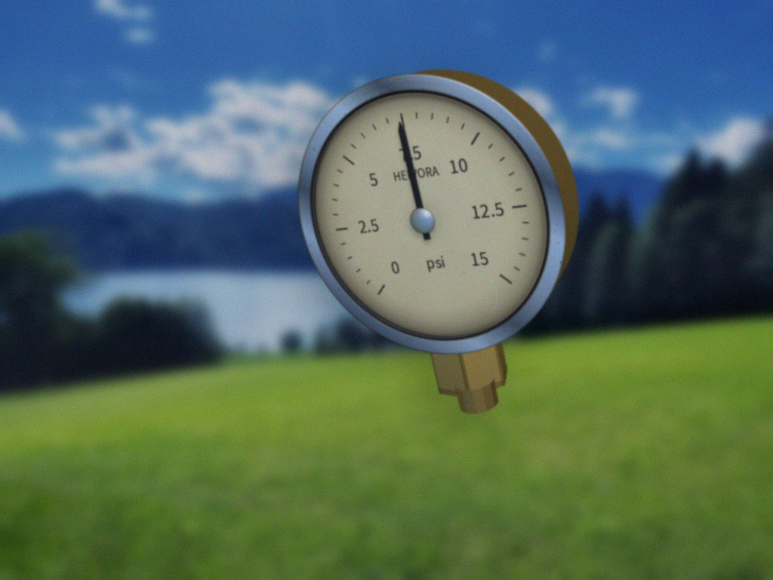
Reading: 7.5 (psi)
